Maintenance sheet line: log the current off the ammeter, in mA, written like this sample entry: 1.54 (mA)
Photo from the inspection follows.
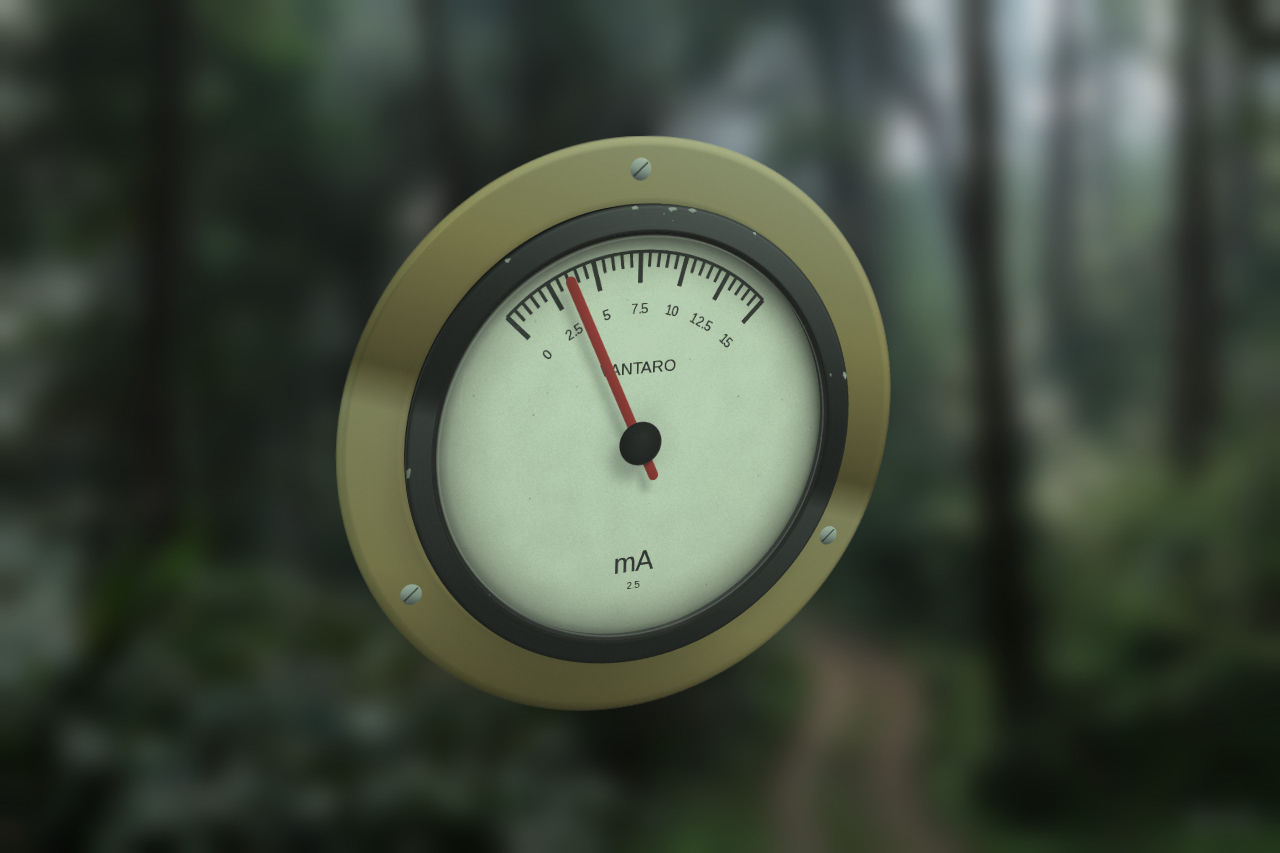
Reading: 3.5 (mA)
